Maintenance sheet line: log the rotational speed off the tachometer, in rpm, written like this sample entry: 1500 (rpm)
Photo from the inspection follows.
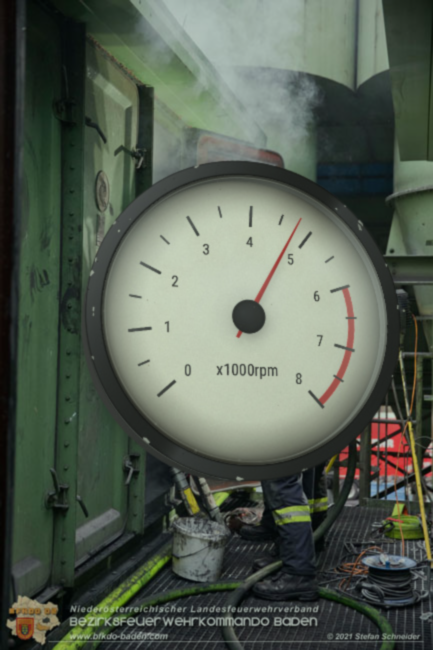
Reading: 4750 (rpm)
